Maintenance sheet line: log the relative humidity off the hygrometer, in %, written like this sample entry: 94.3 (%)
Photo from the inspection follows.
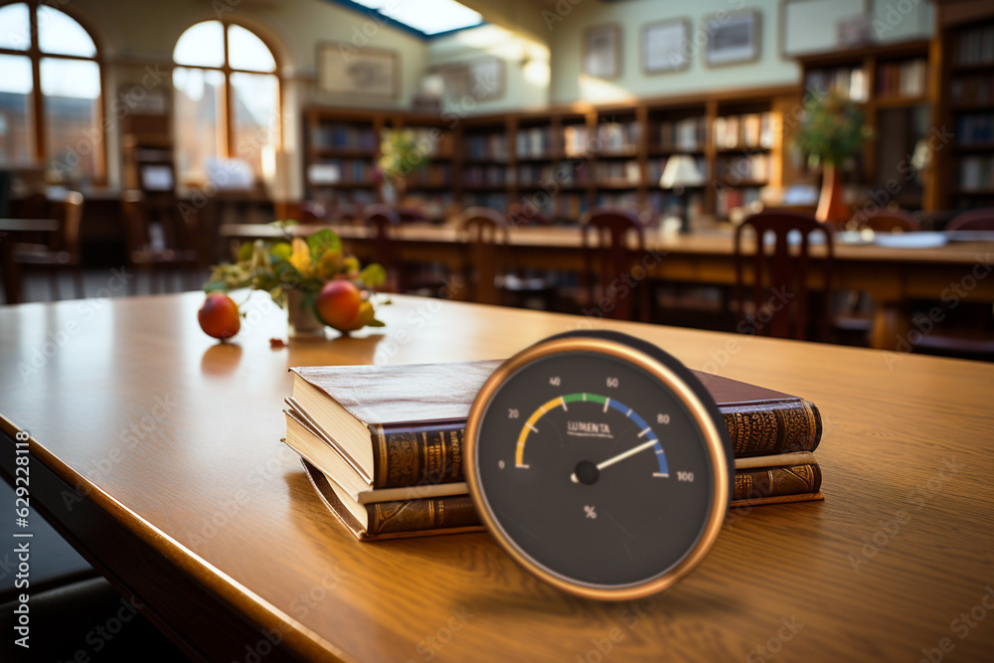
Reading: 85 (%)
